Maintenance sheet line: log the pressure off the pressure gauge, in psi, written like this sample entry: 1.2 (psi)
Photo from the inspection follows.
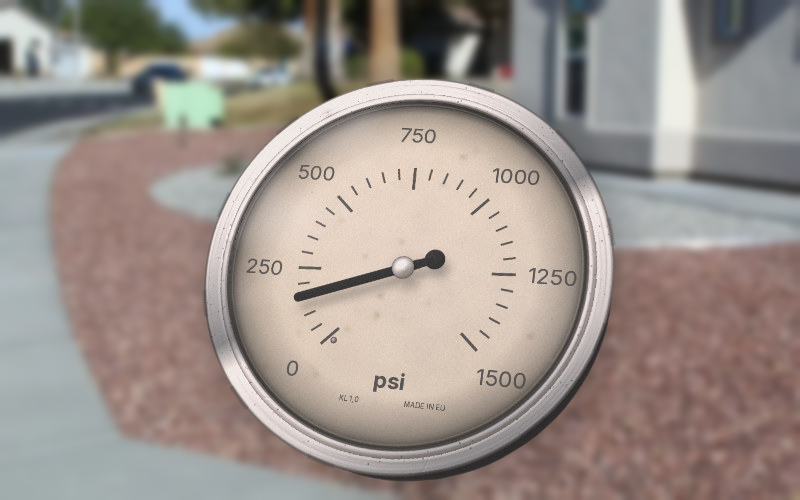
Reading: 150 (psi)
